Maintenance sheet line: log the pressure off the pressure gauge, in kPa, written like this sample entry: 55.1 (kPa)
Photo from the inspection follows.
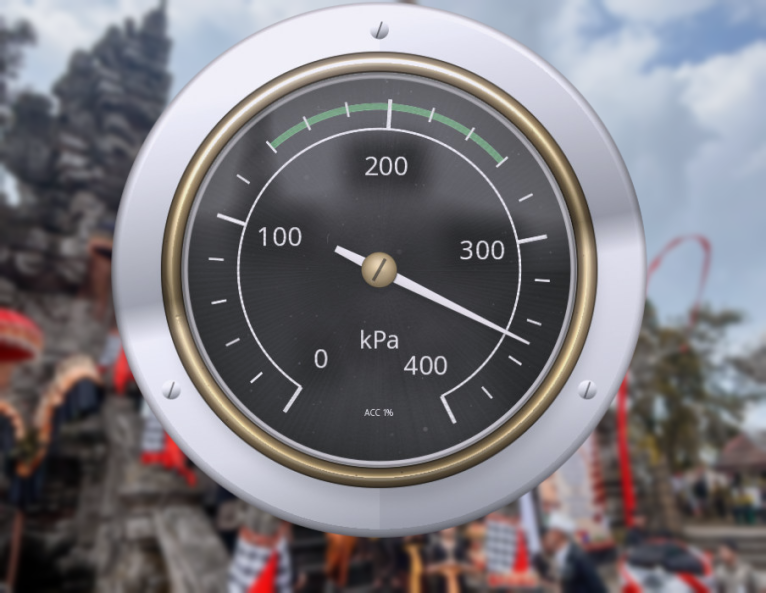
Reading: 350 (kPa)
